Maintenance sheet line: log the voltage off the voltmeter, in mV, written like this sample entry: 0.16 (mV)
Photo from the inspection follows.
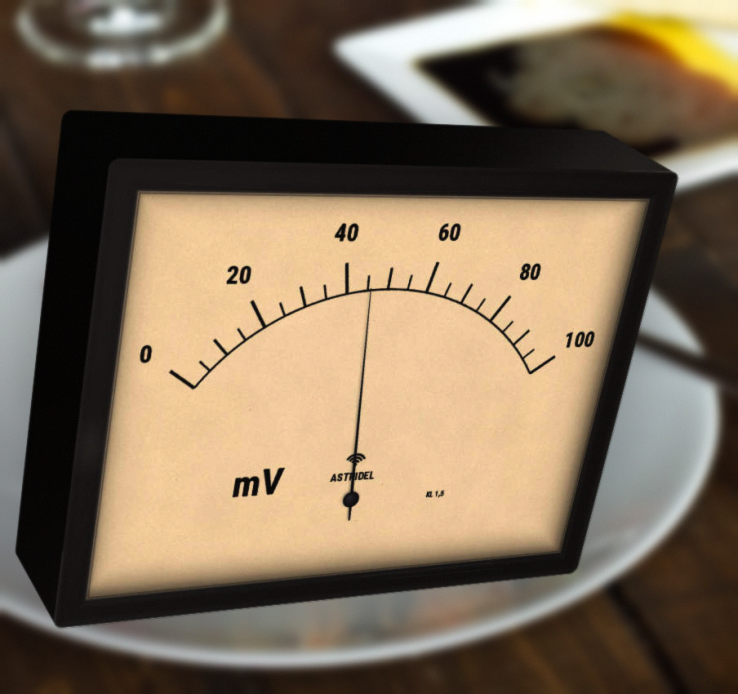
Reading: 45 (mV)
